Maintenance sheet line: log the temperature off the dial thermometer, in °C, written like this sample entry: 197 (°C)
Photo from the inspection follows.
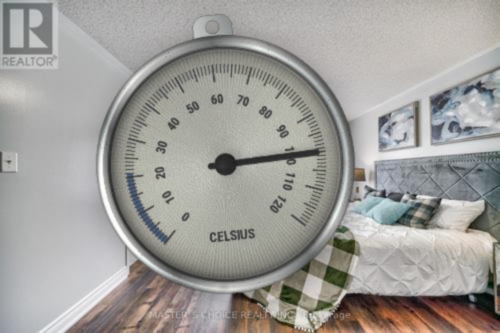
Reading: 100 (°C)
